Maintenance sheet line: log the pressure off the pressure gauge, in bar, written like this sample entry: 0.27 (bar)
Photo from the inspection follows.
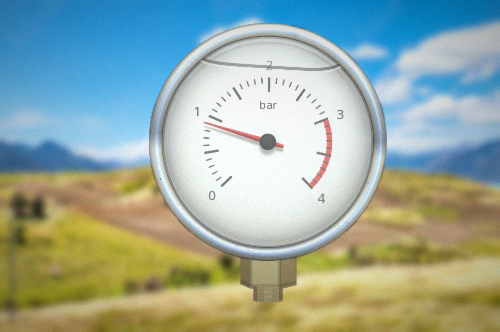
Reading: 0.9 (bar)
